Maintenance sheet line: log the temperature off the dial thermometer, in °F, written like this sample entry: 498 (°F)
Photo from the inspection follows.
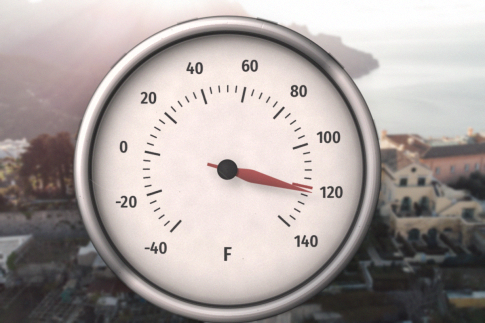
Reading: 122 (°F)
